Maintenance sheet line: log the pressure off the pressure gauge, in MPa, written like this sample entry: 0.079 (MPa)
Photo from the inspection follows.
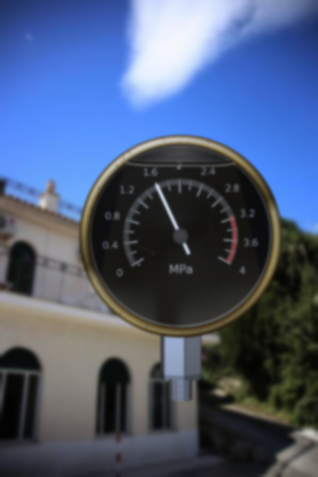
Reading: 1.6 (MPa)
